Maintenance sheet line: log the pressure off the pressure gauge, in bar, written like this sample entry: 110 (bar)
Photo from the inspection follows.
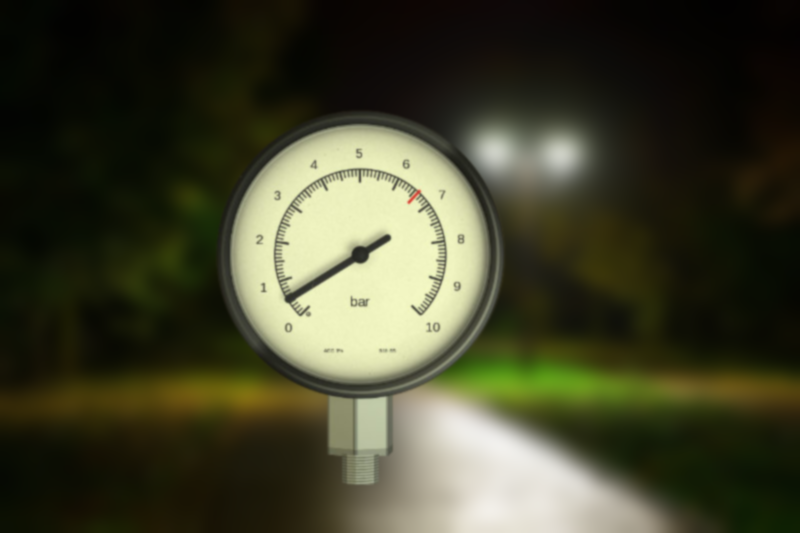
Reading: 0.5 (bar)
